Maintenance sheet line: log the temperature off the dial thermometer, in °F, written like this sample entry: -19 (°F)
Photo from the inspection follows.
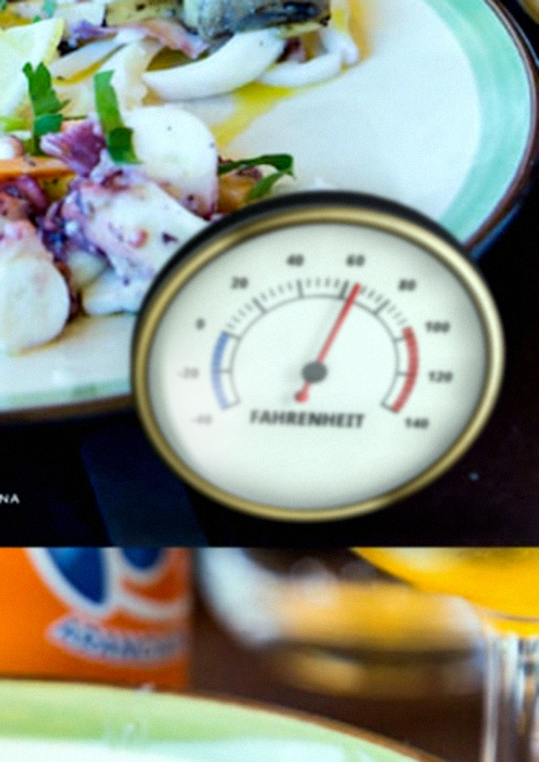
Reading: 64 (°F)
